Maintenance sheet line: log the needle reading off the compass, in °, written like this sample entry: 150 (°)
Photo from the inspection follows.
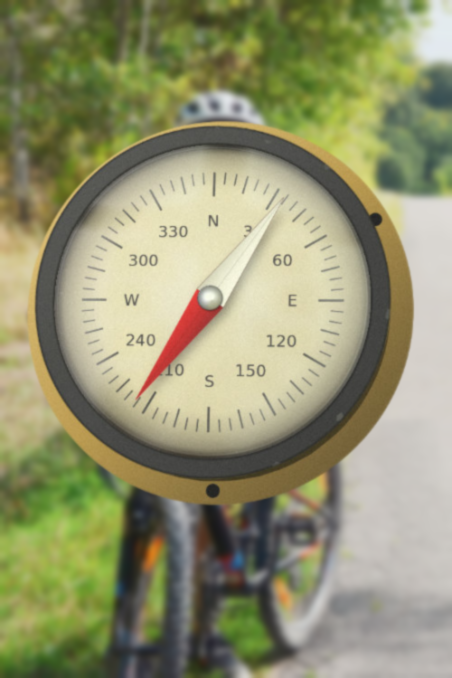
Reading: 215 (°)
